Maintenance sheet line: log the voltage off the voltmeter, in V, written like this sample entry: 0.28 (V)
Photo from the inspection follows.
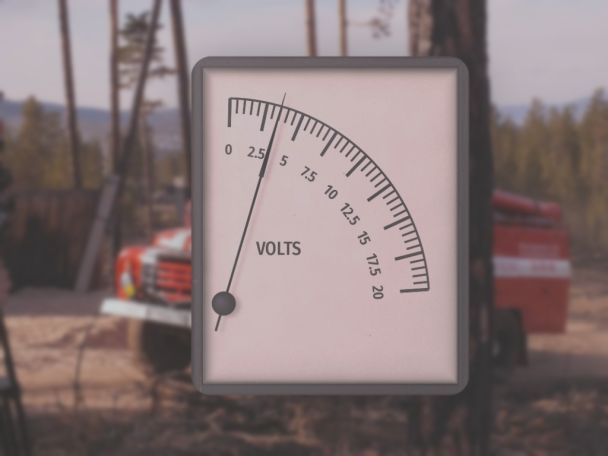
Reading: 3.5 (V)
